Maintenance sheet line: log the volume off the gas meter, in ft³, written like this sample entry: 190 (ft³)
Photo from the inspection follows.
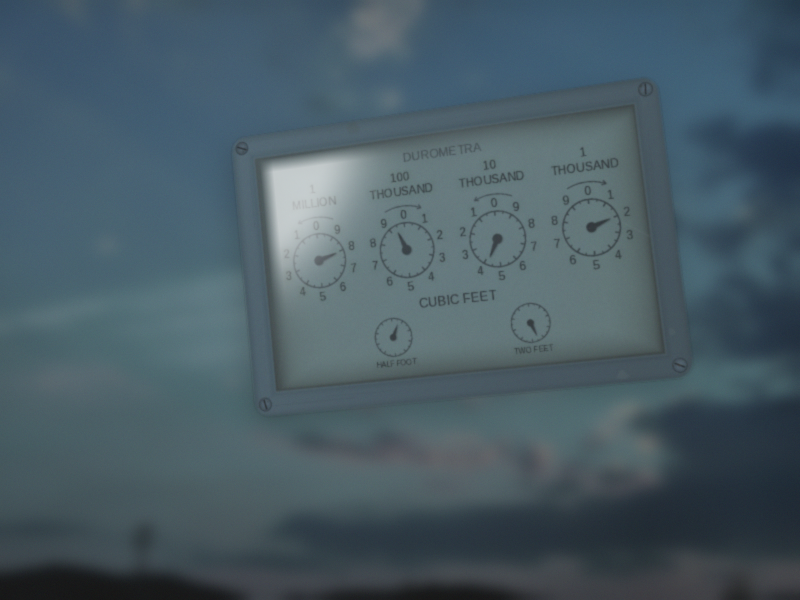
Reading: 794200 (ft³)
